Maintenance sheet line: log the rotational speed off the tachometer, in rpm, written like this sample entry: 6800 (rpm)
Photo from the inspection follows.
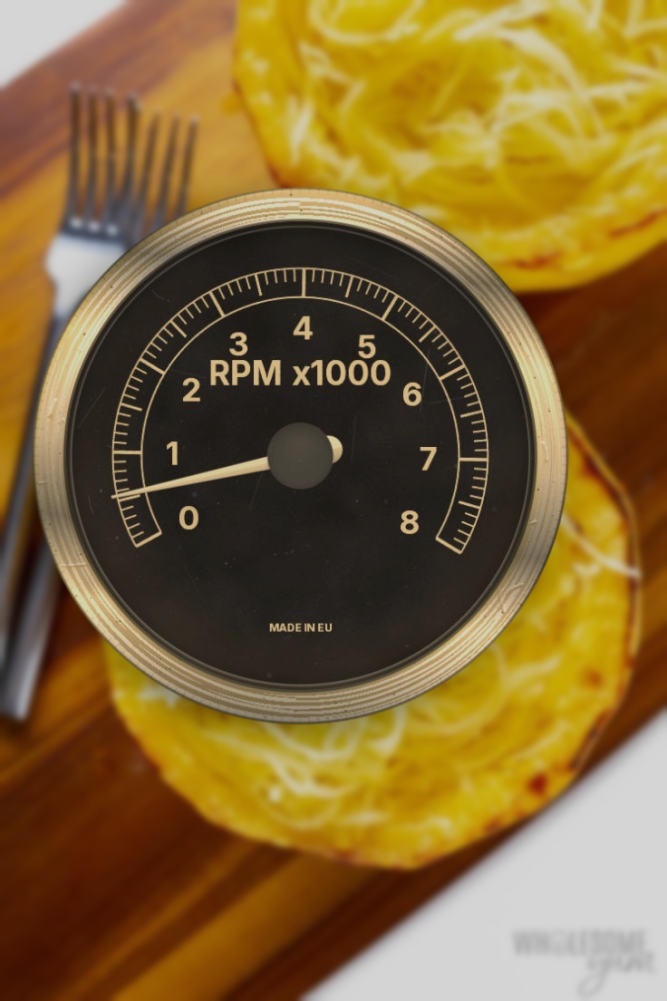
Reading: 550 (rpm)
